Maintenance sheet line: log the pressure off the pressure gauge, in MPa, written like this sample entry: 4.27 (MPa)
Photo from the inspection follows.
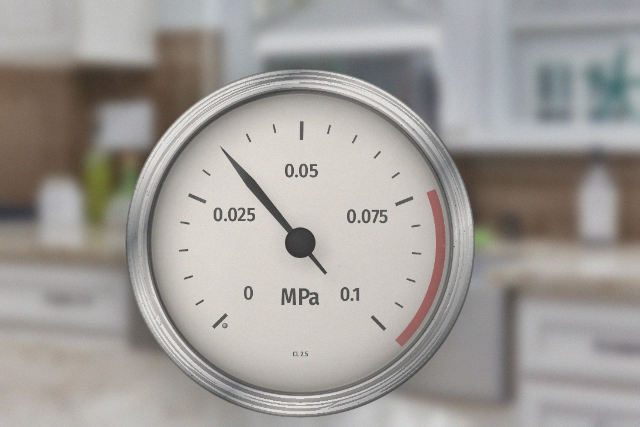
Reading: 0.035 (MPa)
